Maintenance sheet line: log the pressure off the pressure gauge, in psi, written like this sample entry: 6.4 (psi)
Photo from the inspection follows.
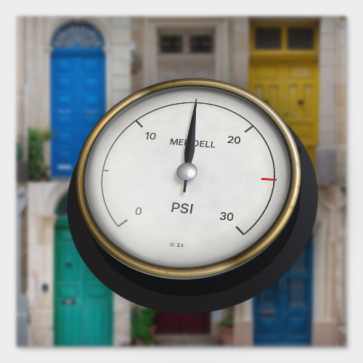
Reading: 15 (psi)
